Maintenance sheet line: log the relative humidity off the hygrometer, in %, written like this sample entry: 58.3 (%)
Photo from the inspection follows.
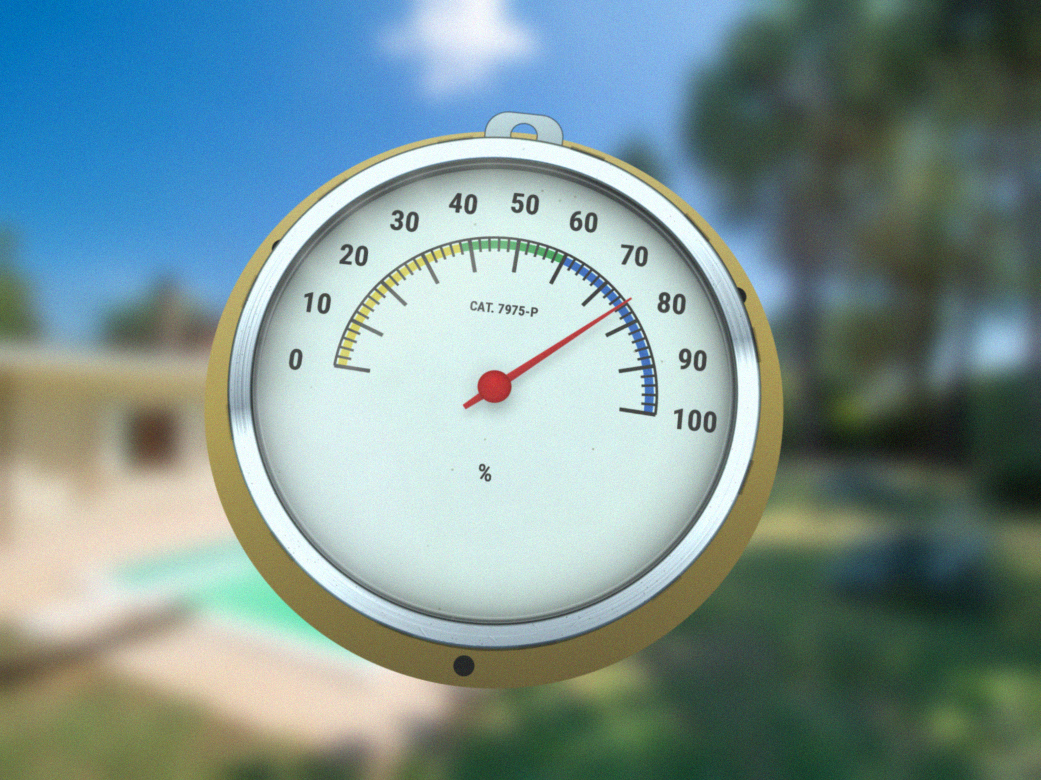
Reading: 76 (%)
